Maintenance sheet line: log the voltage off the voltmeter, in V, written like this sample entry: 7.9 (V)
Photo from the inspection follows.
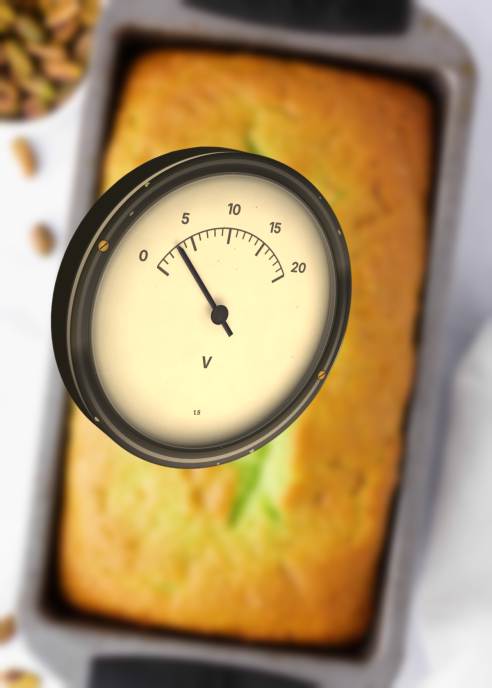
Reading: 3 (V)
